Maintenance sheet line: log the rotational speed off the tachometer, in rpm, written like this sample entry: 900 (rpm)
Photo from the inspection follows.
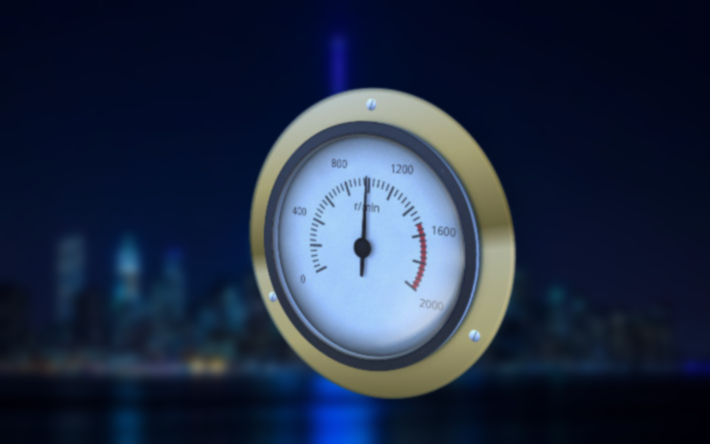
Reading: 1000 (rpm)
